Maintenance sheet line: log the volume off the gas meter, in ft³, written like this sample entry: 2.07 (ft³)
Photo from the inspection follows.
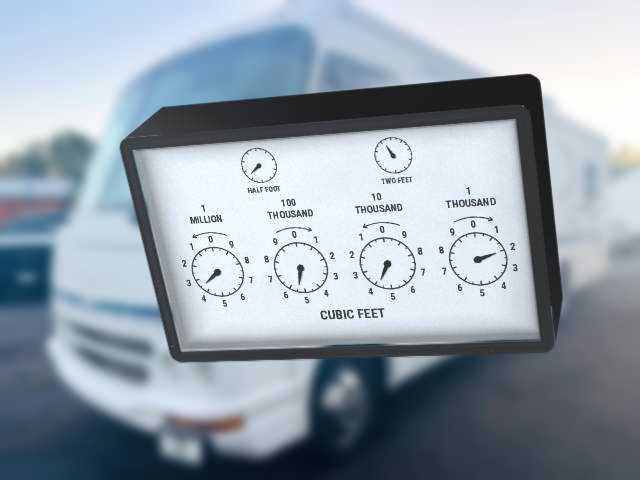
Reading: 354200 (ft³)
